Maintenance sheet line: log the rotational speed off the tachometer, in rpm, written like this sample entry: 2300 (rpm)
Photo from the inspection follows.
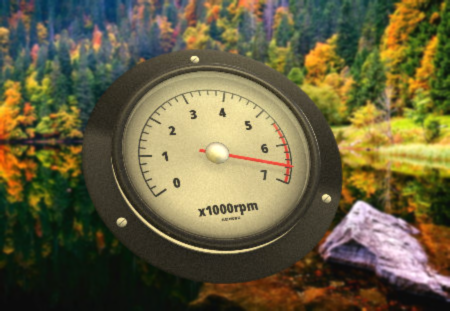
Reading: 6600 (rpm)
